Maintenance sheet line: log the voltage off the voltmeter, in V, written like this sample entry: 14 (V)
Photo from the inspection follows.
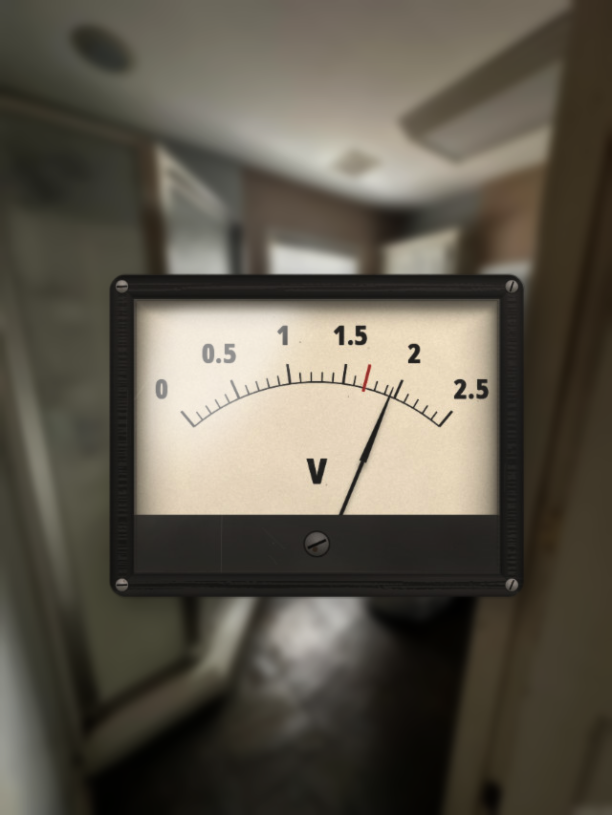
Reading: 1.95 (V)
